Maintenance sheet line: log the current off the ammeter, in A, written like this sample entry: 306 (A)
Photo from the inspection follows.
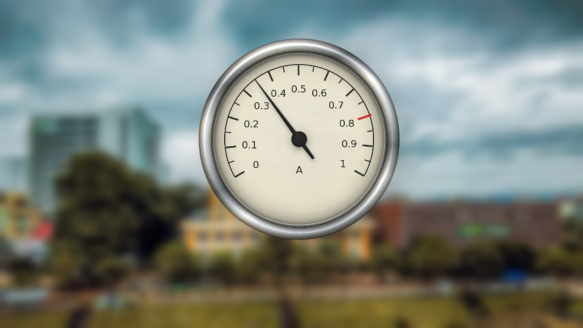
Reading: 0.35 (A)
